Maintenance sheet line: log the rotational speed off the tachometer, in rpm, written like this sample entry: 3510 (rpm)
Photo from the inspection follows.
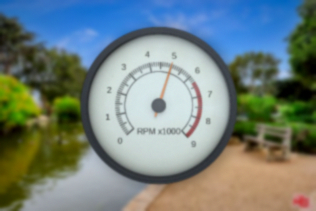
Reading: 5000 (rpm)
